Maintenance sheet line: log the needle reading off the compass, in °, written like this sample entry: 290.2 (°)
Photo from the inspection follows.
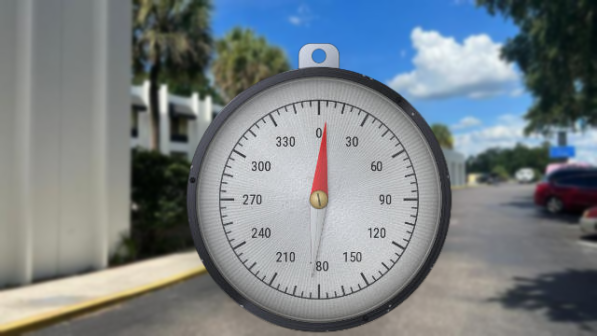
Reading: 5 (°)
